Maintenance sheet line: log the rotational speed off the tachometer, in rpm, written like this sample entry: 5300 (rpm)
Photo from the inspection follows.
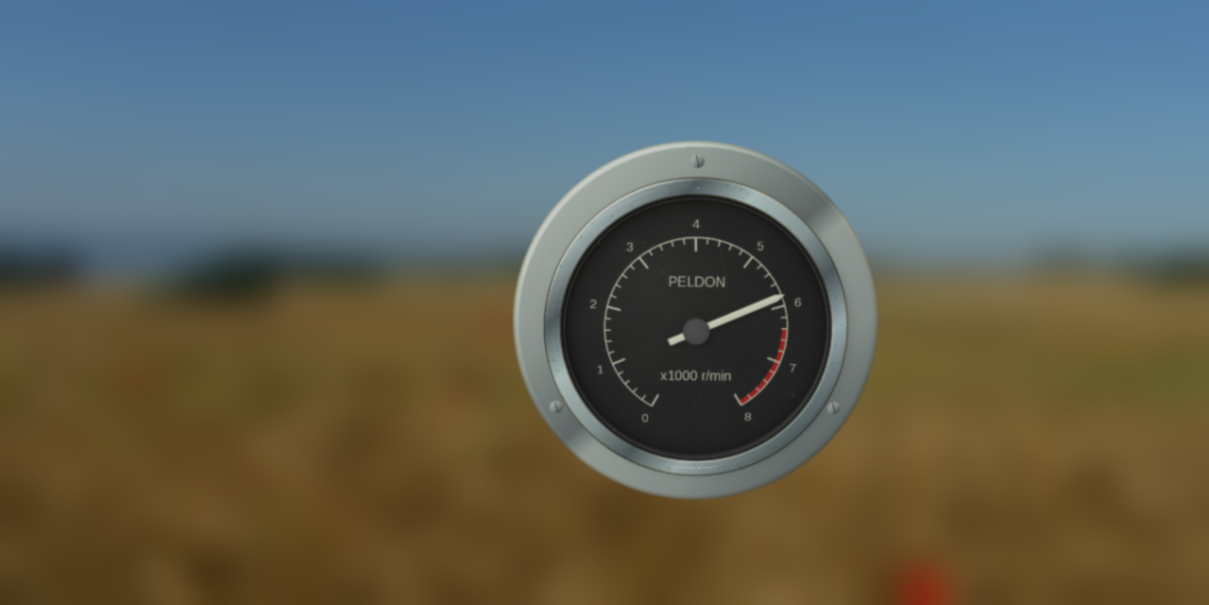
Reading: 5800 (rpm)
